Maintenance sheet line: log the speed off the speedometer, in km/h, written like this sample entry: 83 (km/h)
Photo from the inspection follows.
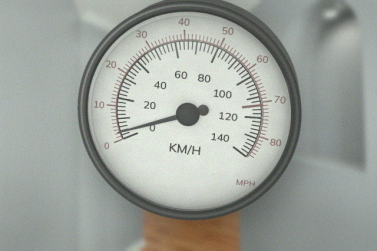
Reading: 4 (km/h)
